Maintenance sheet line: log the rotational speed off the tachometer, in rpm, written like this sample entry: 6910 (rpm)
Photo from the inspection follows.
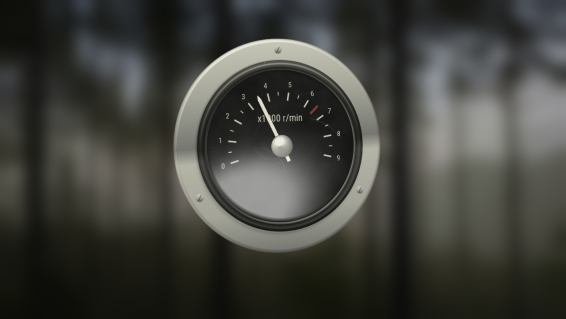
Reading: 3500 (rpm)
